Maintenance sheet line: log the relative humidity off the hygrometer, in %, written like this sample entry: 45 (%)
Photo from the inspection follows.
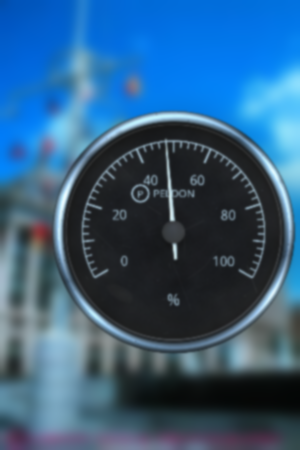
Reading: 48 (%)
